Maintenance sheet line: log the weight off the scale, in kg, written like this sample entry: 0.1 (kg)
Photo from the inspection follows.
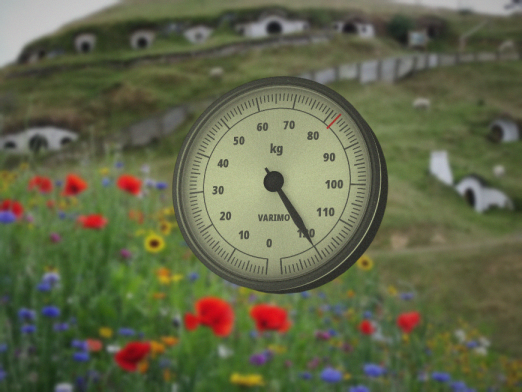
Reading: 120 (kg)
